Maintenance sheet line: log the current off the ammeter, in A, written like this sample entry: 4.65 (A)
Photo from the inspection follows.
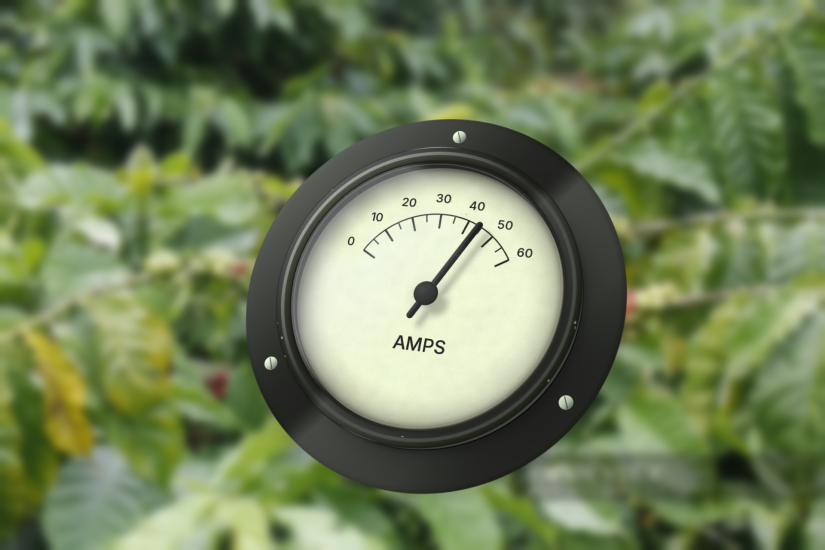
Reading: 45 (A)
